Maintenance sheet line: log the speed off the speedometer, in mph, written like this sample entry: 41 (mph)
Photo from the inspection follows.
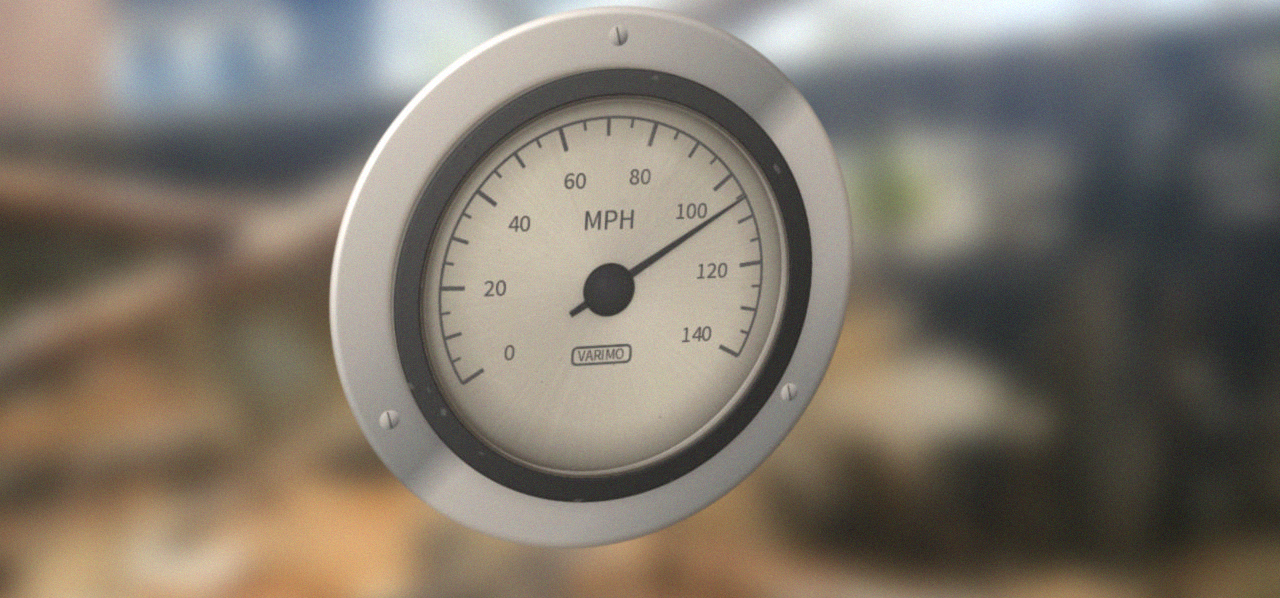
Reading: 105 (mph)
